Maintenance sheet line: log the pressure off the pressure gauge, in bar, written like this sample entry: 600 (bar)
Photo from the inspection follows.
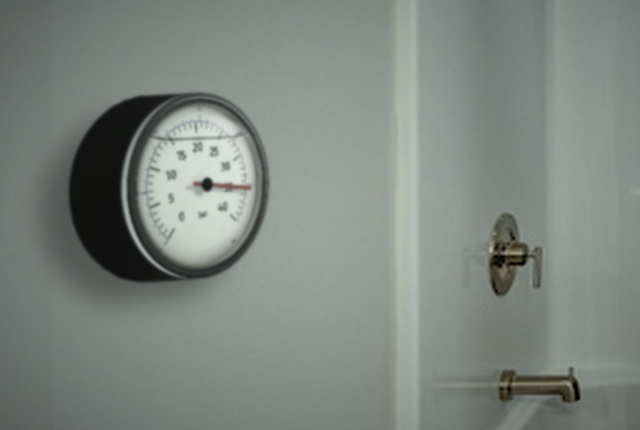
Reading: 35 (bar)
